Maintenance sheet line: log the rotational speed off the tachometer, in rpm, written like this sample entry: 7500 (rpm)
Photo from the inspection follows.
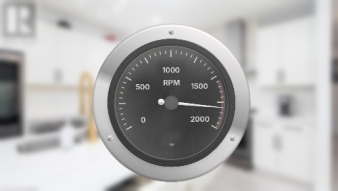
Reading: 1800 (rpm)
